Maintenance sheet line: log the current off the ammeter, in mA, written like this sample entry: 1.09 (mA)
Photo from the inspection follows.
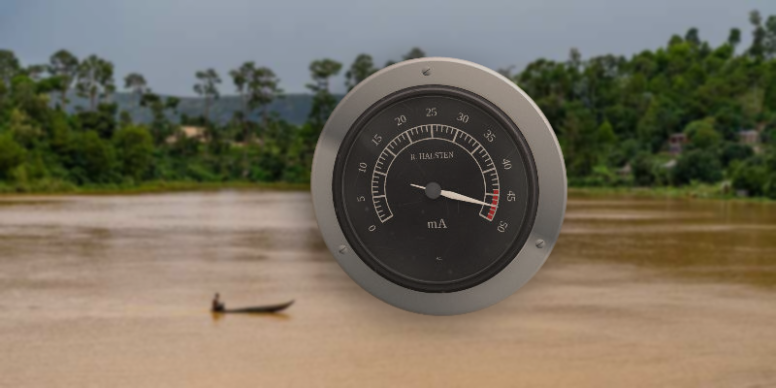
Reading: 47 (mA)
